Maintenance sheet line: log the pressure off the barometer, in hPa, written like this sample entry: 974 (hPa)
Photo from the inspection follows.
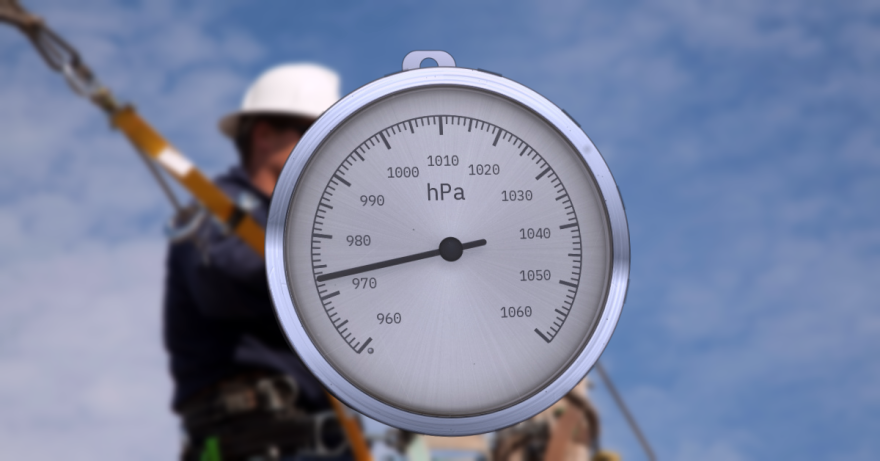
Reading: 973 (hPa)
